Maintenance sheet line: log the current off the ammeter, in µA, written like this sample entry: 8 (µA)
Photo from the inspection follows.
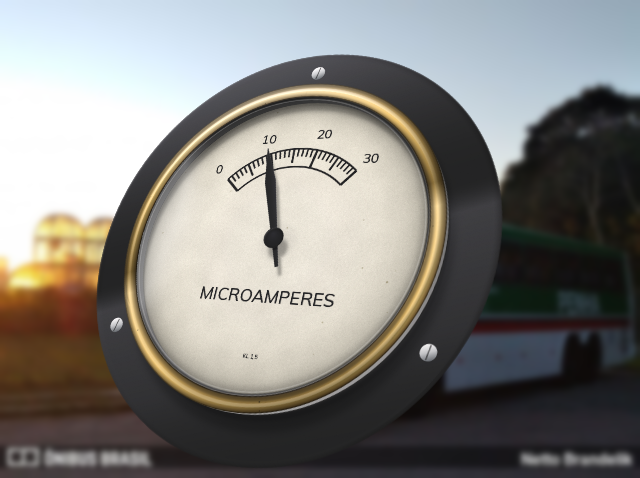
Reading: 10 (µA)
